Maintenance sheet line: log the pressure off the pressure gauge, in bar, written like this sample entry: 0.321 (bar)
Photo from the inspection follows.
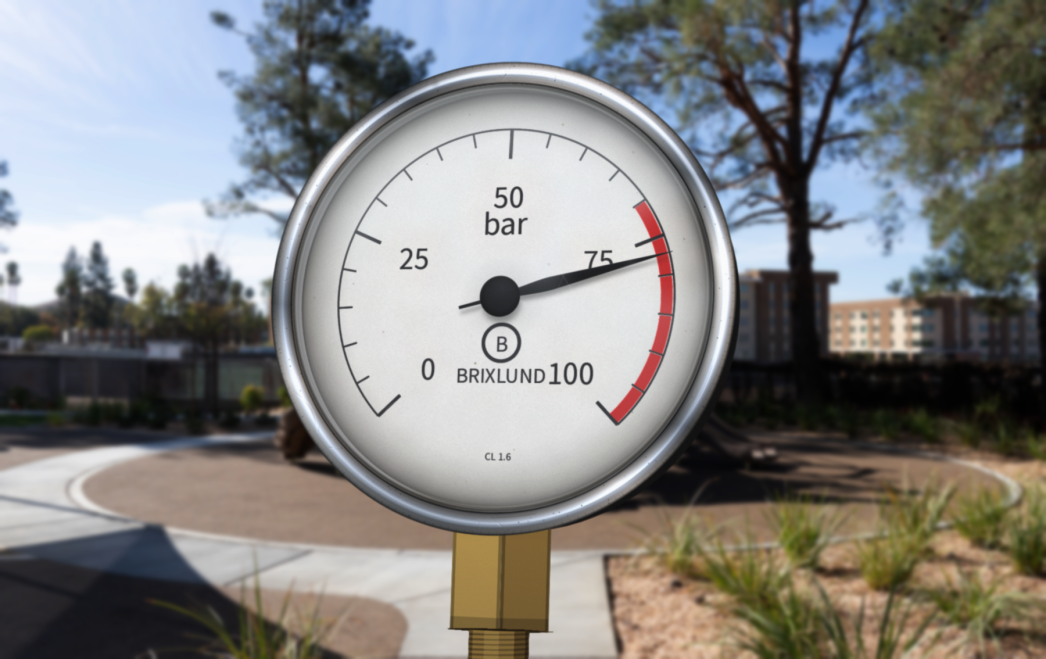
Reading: 77.5 (bar)
